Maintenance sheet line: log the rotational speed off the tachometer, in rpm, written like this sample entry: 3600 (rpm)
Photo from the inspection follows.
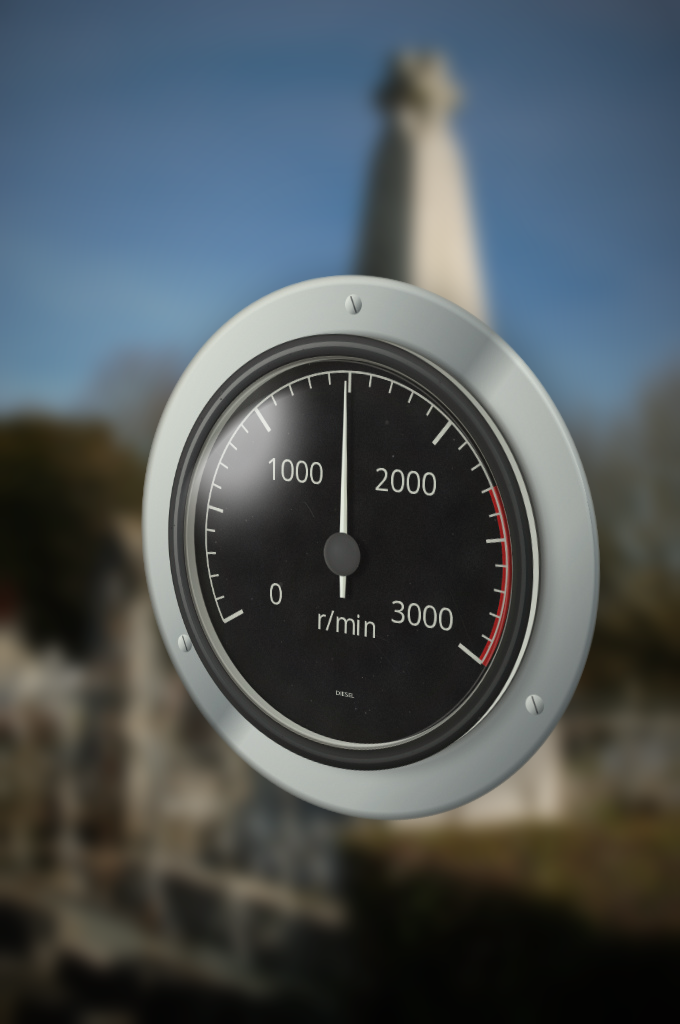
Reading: 1500 (rpm)
